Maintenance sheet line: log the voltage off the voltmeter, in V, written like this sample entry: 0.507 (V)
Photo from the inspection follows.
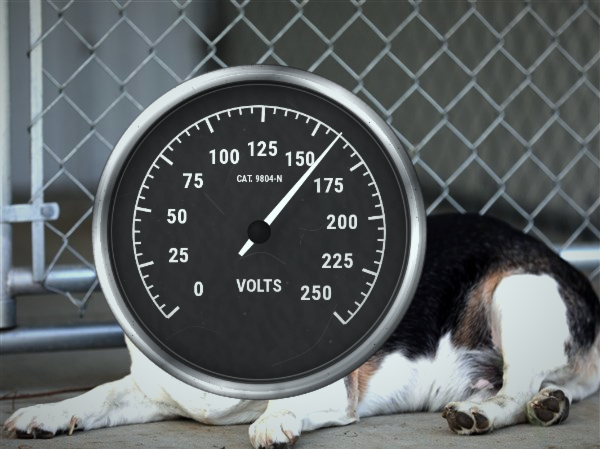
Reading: 160 (V)
